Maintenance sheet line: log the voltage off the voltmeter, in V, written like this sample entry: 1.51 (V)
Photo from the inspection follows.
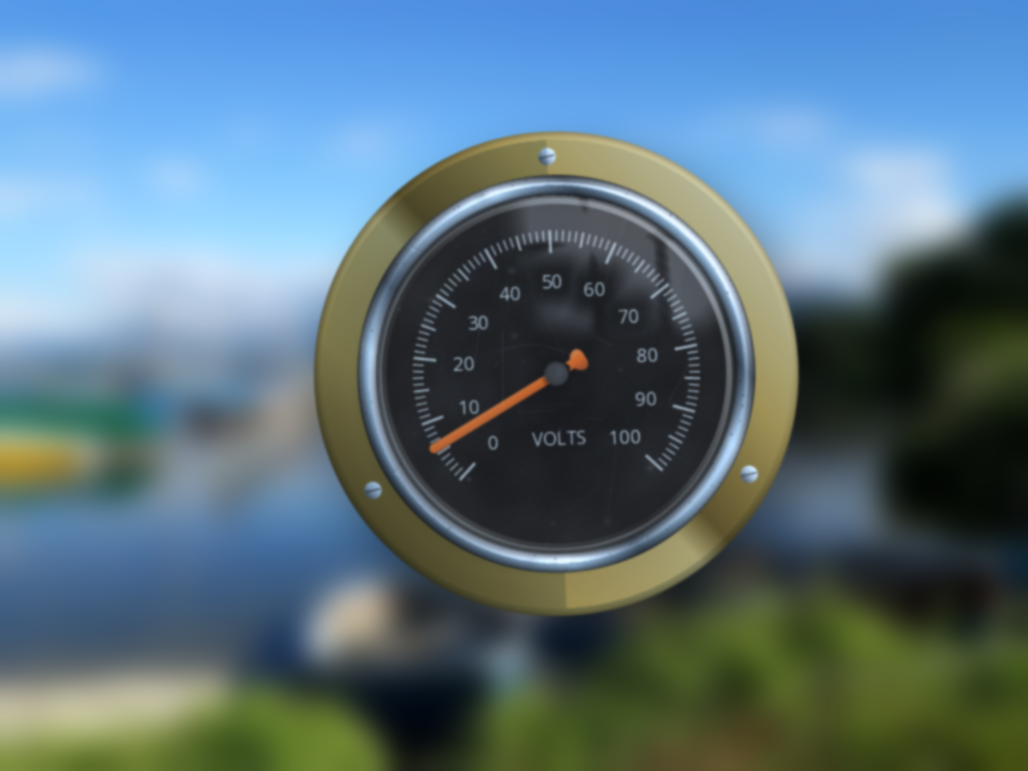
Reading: 6 (V)
